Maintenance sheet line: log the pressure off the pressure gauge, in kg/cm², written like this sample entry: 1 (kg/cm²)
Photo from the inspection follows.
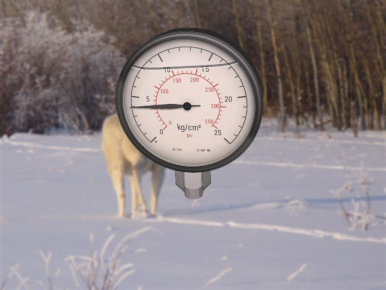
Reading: 4 (kg/cm²)
